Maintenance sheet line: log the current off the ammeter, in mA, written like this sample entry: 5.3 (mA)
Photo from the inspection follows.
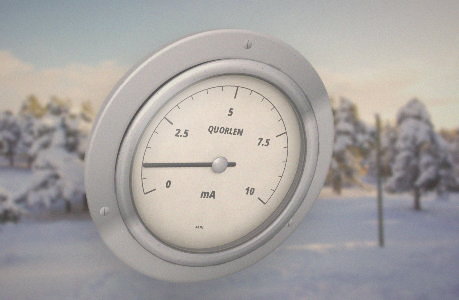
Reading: 1 (mA)
